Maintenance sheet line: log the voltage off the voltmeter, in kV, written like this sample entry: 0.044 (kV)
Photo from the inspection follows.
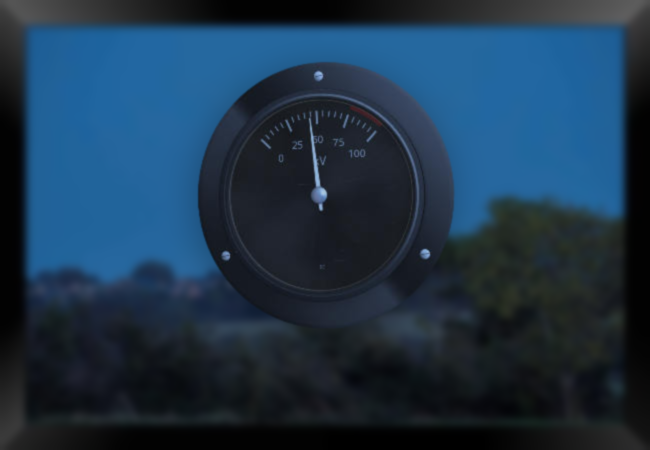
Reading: 45 (kV)
